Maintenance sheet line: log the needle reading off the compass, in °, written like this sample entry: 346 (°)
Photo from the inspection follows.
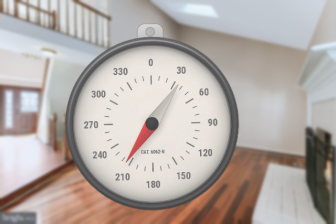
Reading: 215 (°)
